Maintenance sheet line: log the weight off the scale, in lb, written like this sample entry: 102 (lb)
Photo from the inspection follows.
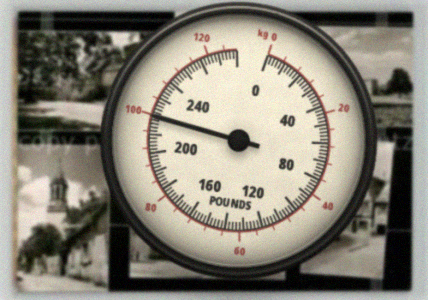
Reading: 220 (lb)
